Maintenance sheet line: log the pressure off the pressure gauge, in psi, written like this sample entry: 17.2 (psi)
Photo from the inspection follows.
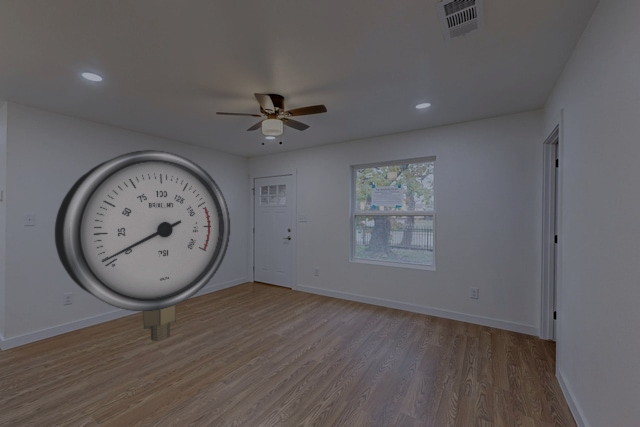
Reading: 5 (psi)
